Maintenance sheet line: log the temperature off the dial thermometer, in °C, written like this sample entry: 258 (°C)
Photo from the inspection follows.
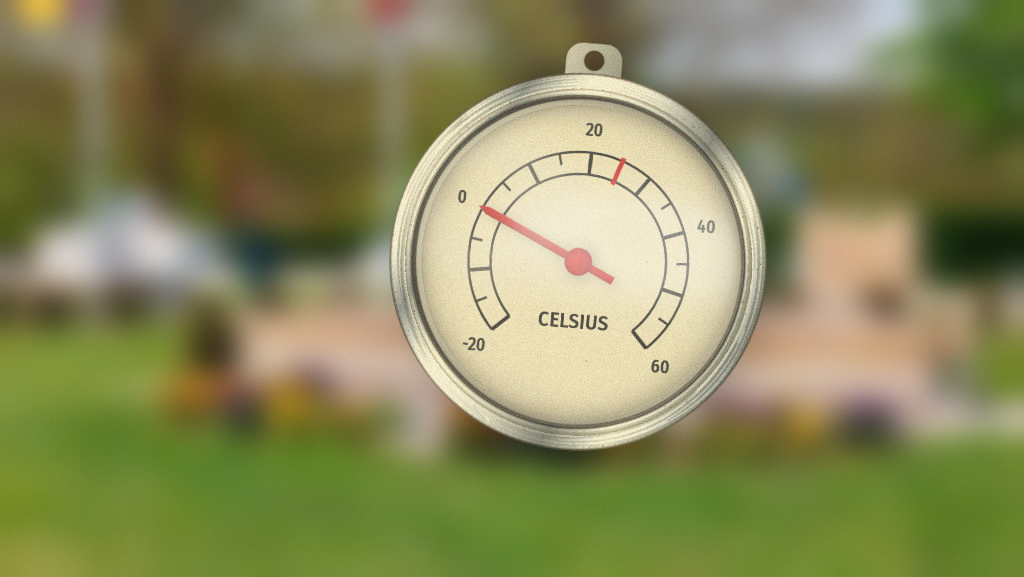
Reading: 0 (°C)
